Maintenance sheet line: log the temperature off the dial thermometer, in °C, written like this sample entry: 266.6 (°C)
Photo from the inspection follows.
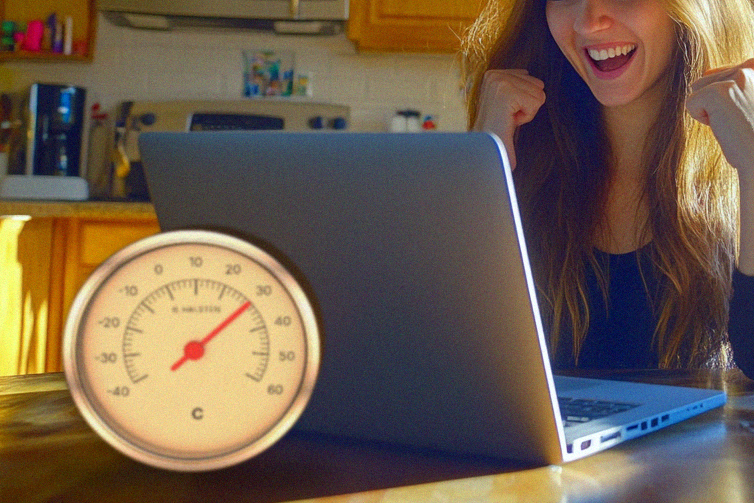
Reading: 30 (°C)
